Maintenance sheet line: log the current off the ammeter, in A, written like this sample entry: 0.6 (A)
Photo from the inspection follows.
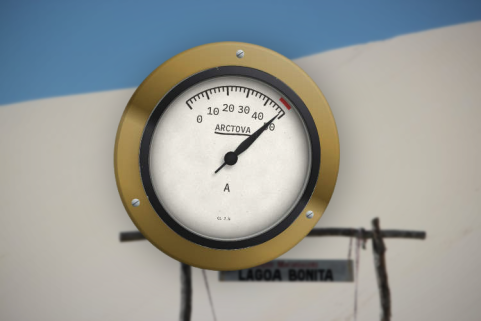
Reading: 48 (A)
